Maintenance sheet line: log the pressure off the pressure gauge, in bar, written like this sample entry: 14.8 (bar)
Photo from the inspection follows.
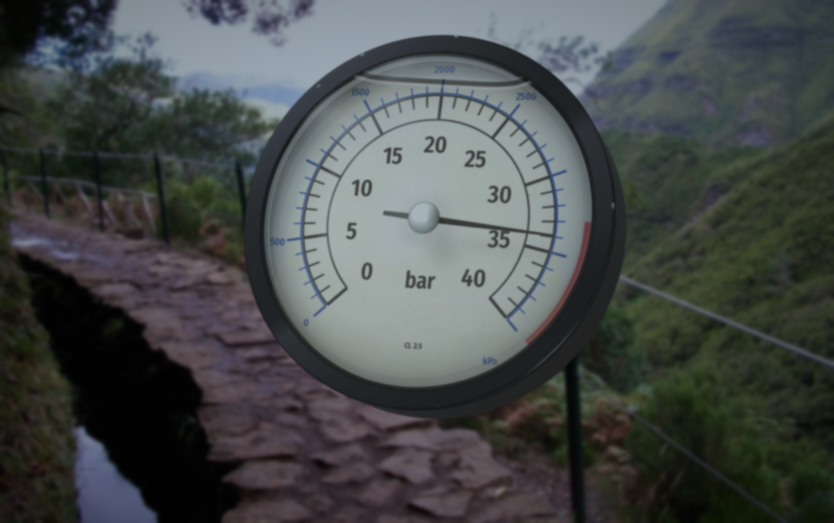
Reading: 34 (bar)
